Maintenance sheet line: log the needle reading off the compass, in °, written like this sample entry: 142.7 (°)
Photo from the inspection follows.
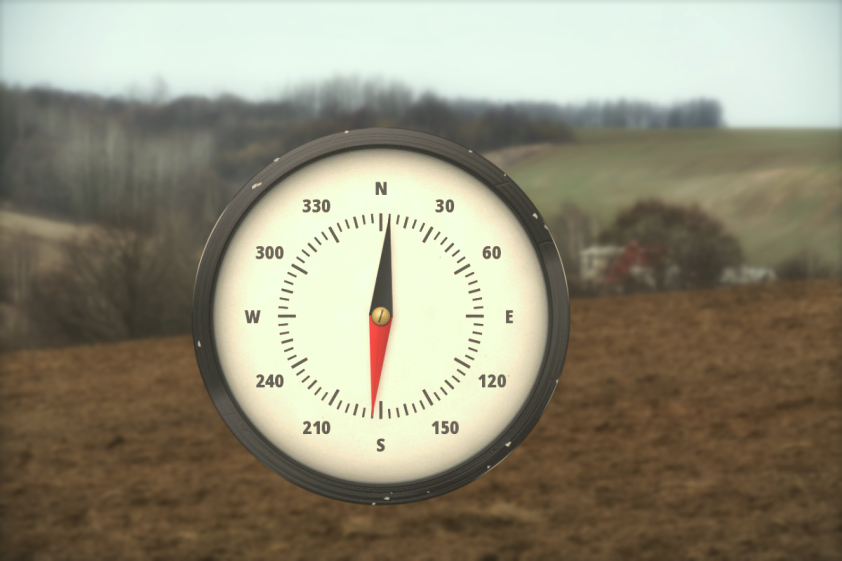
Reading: 185 (°)
